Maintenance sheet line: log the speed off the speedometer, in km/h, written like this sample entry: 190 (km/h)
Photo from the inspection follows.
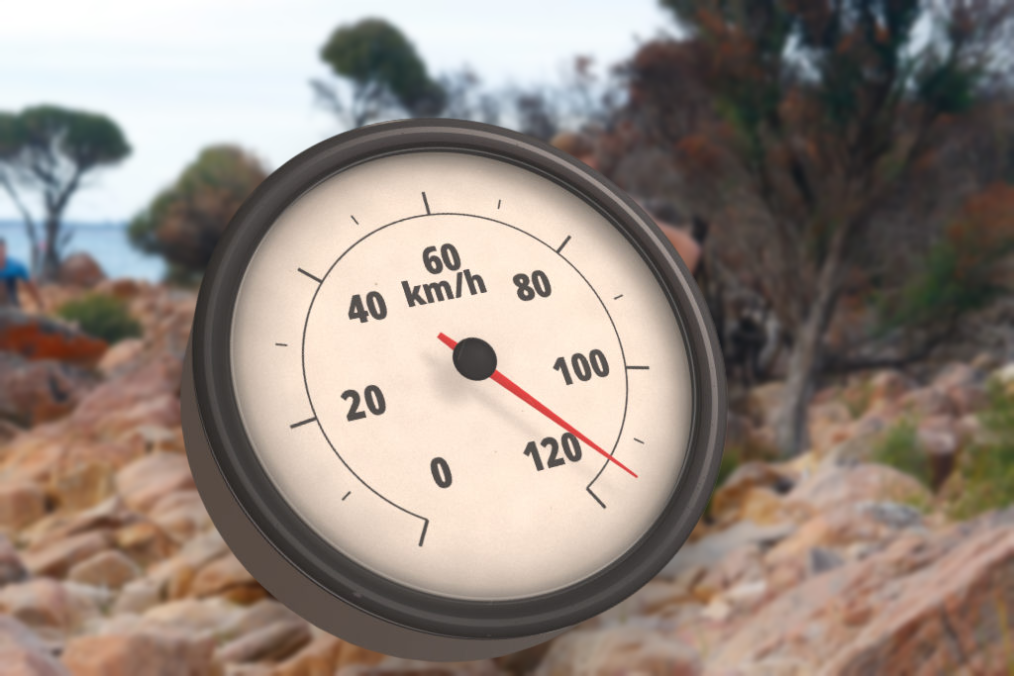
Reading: 115 (km/h)
